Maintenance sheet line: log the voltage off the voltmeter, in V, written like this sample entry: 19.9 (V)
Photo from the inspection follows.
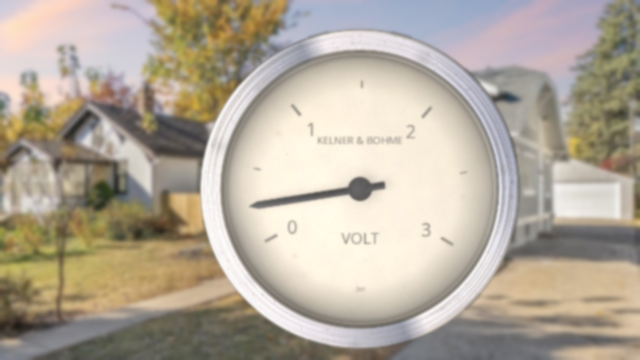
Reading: 0.25 (V)
